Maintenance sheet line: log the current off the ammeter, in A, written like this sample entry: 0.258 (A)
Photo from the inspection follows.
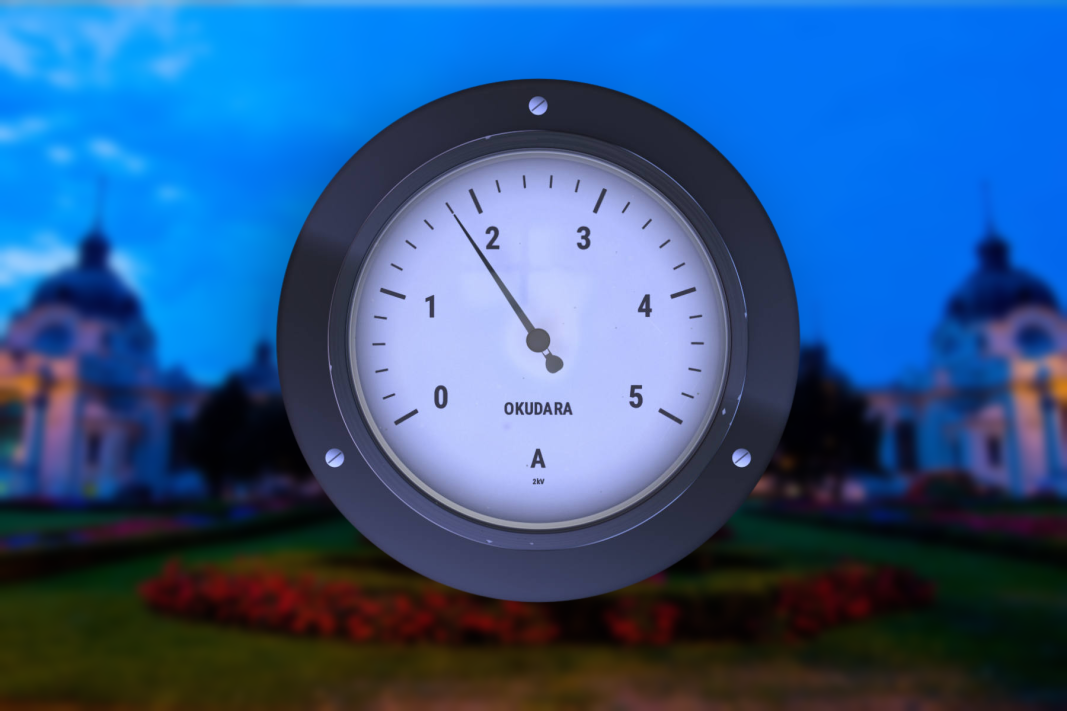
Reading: 1.8 (A)
